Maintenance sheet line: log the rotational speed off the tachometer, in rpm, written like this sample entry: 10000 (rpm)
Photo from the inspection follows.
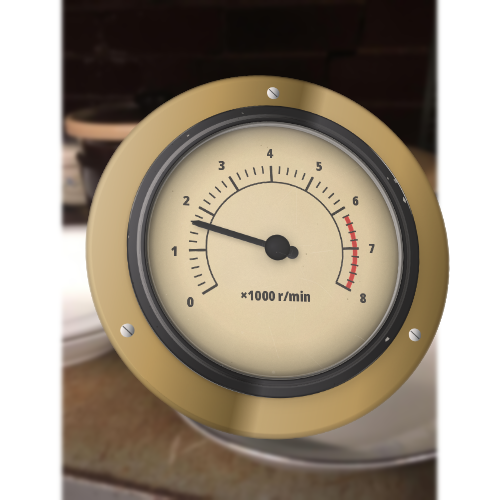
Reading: 1600 (rpm)
